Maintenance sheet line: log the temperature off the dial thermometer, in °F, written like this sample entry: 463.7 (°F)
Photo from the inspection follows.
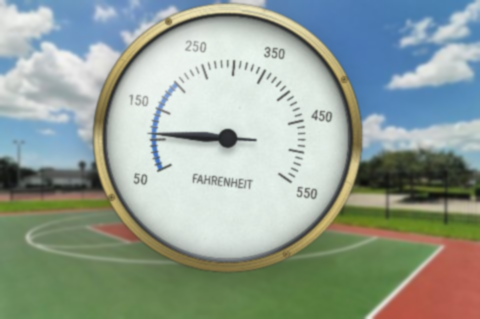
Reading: 110 (°F)
